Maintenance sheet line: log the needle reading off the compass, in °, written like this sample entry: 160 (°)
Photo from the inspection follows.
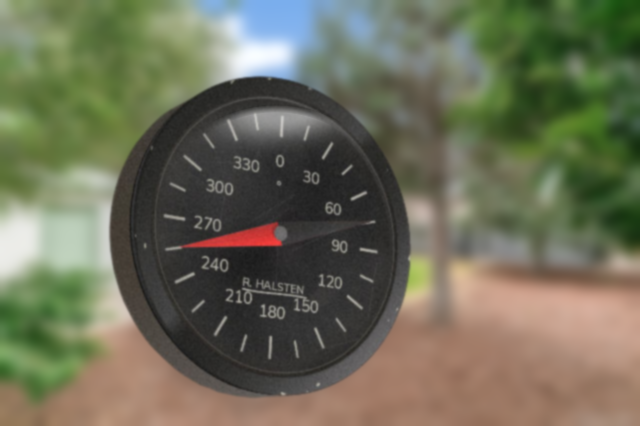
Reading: 255 (°)
